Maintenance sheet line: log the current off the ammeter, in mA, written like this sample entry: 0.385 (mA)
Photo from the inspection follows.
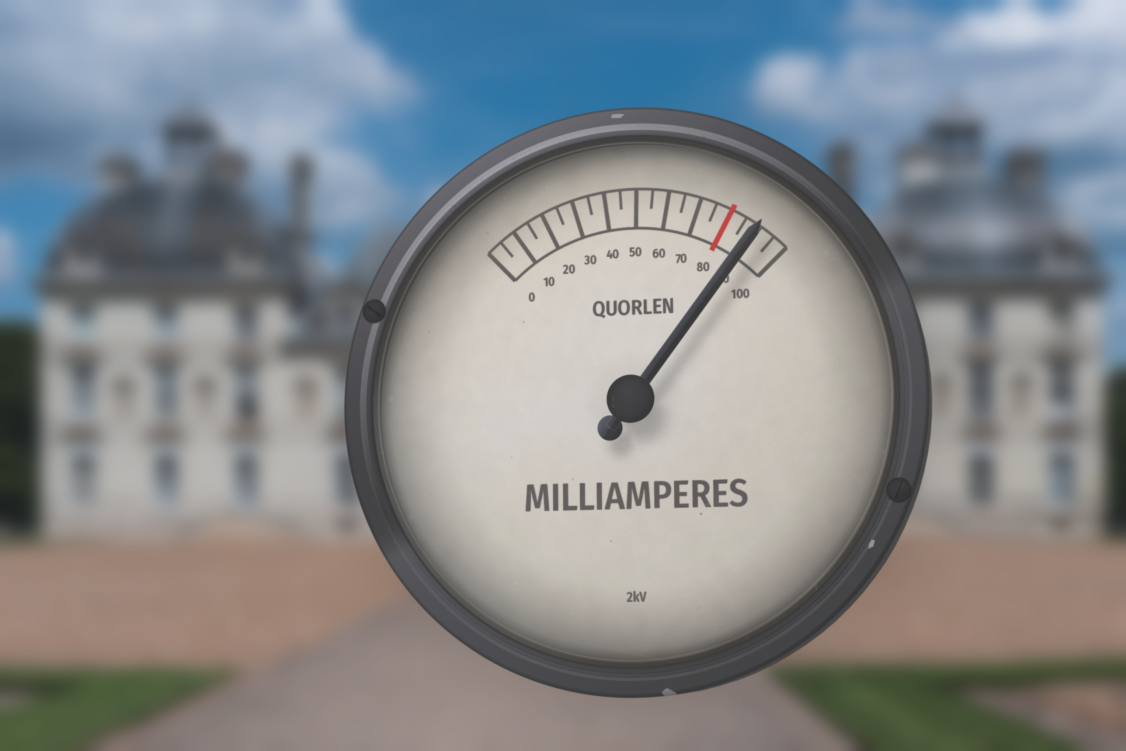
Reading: 90 (mA)
